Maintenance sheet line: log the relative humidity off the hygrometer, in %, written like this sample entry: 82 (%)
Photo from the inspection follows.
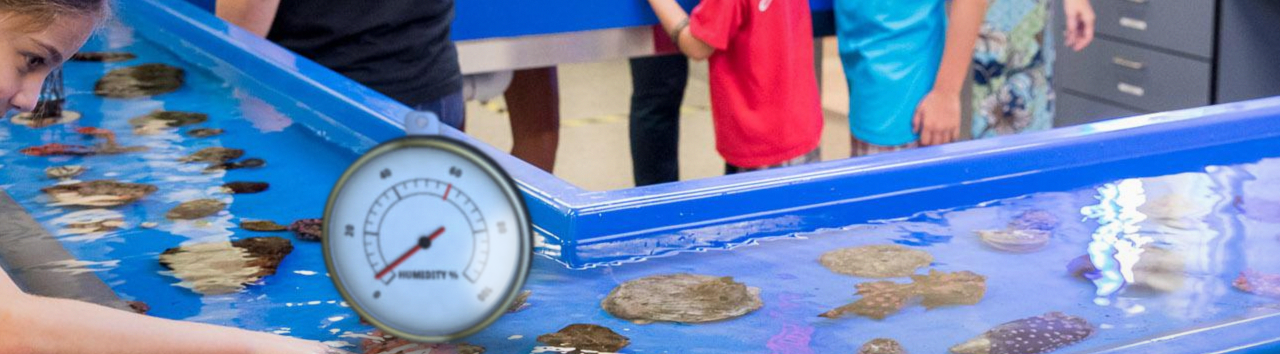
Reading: 4 (%)
